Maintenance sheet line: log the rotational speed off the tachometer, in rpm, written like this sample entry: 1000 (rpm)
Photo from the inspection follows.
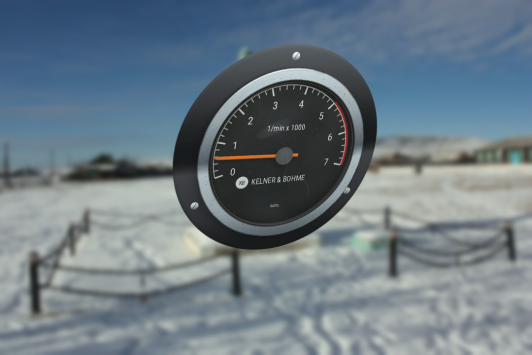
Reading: 600 (rpm)
